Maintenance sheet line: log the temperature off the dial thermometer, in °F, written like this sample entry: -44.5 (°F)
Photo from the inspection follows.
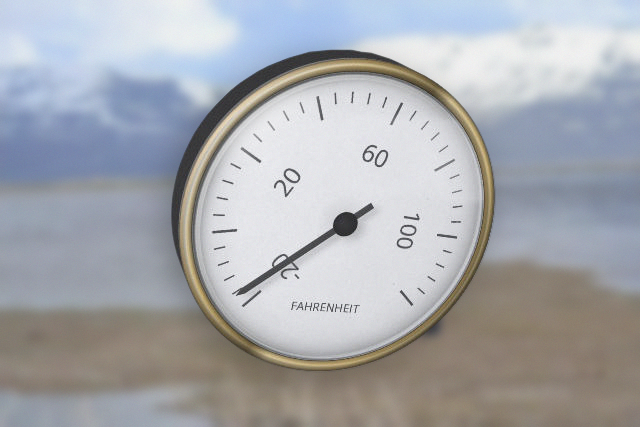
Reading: -16 (°F)
